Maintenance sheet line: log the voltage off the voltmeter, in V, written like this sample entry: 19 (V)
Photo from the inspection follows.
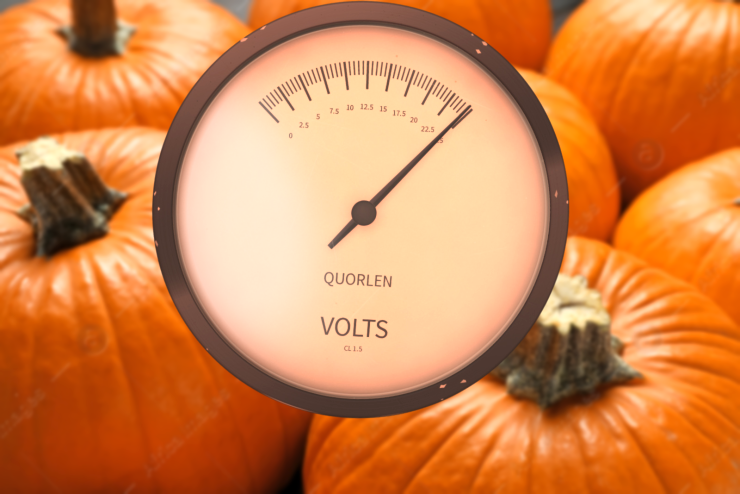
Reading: 24.5 (V)
